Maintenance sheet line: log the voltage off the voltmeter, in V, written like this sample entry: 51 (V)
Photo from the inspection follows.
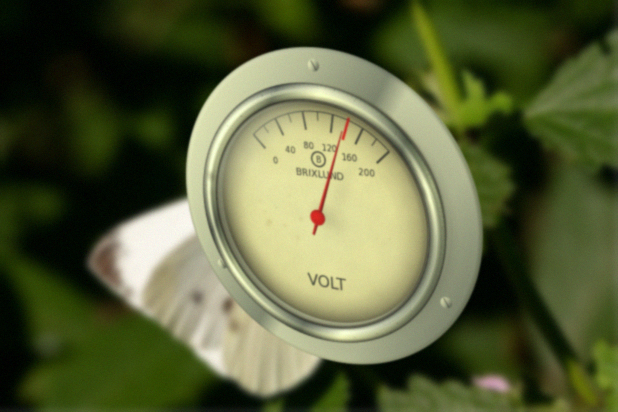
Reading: 140 (V)
